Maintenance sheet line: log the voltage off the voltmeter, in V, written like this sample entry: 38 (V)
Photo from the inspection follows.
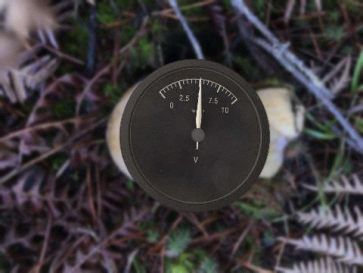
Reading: 5 (V)
